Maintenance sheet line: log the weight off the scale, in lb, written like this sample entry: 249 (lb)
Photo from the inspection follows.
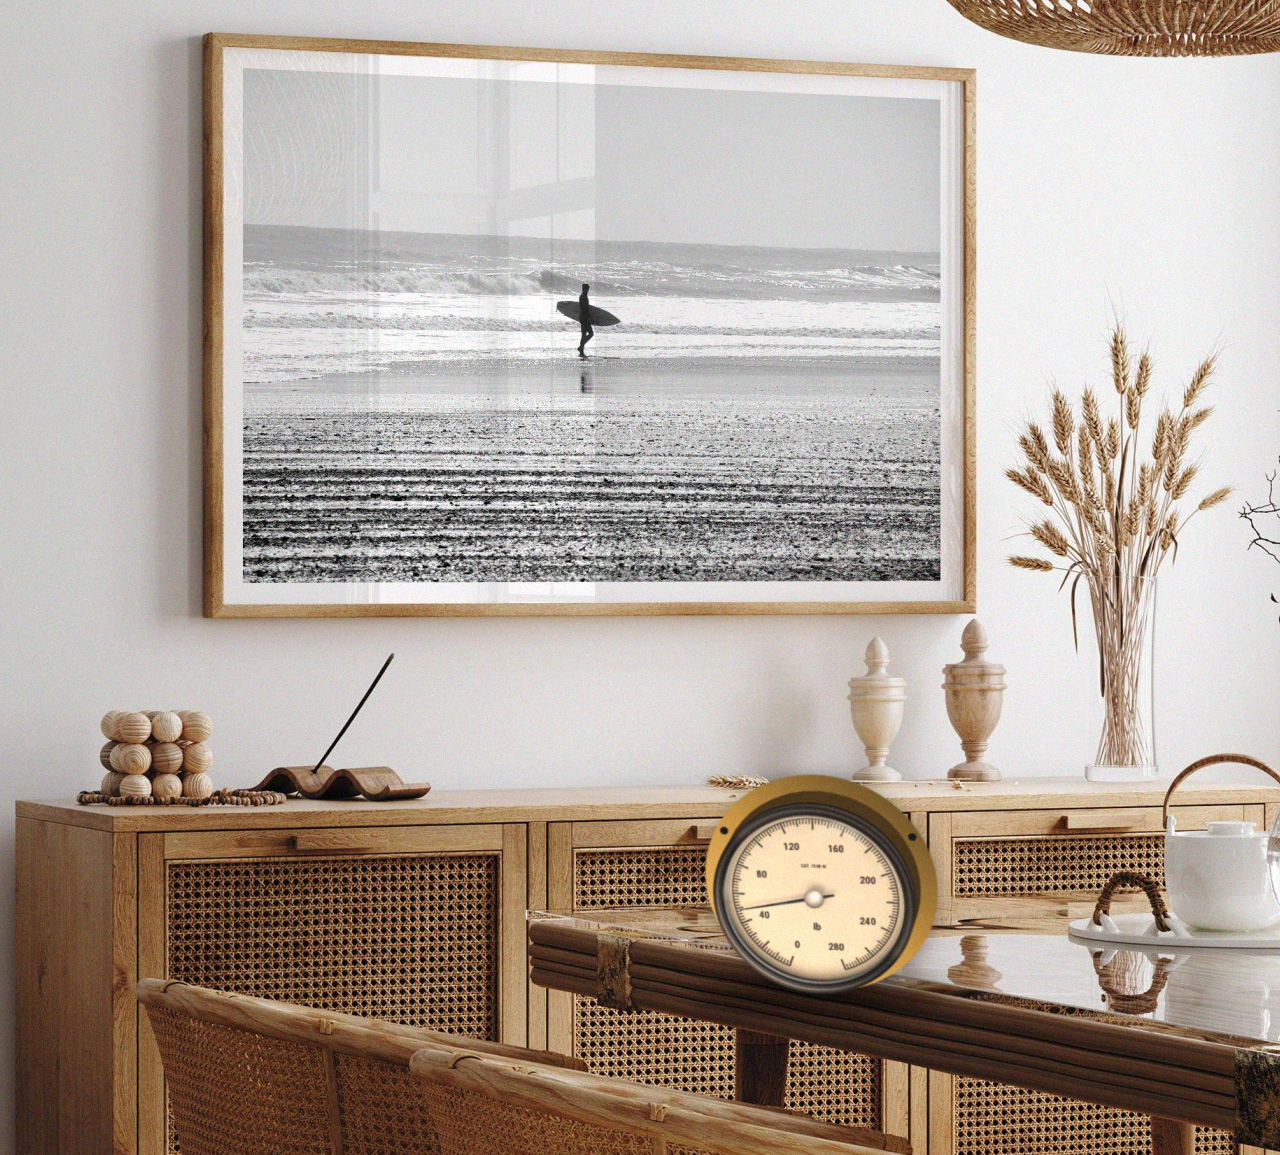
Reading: 50 (lb)
